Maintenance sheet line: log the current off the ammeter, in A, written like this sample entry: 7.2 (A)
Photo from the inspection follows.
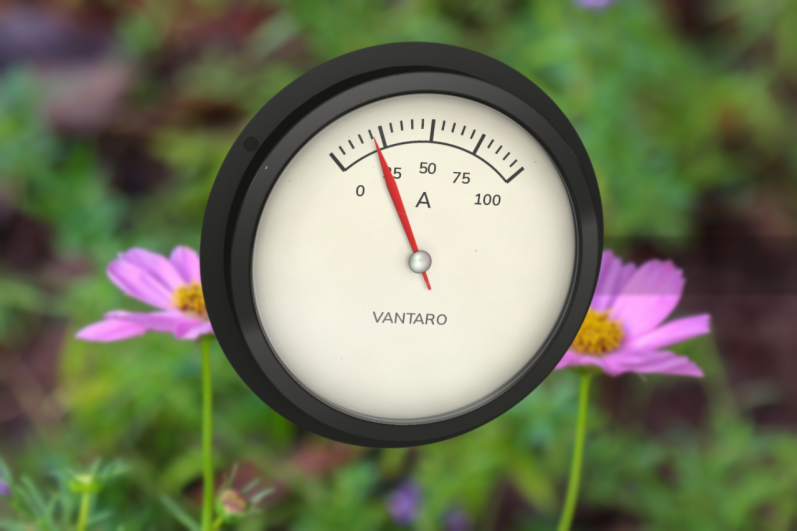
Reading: 20 (A)
